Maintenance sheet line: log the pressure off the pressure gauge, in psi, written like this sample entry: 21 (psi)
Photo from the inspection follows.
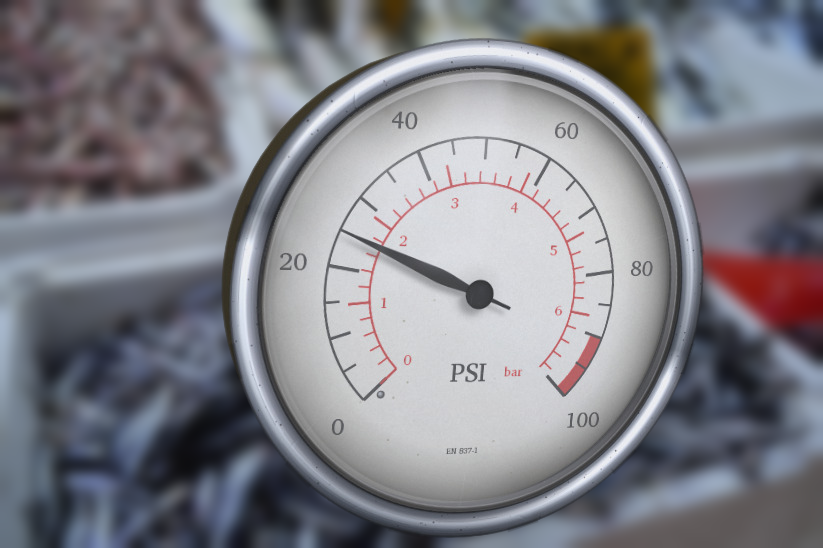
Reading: 25 (psi)
